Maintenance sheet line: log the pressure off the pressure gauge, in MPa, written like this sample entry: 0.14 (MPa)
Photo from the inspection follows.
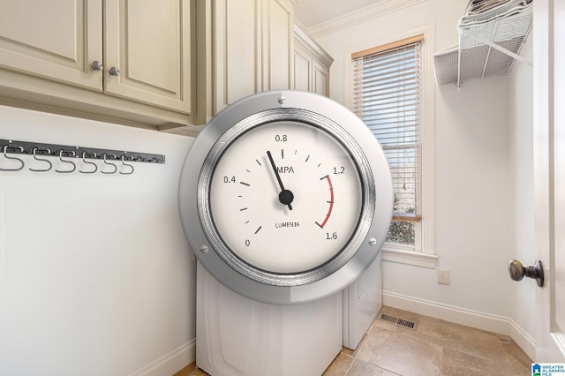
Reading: 0.7 (MPa)
